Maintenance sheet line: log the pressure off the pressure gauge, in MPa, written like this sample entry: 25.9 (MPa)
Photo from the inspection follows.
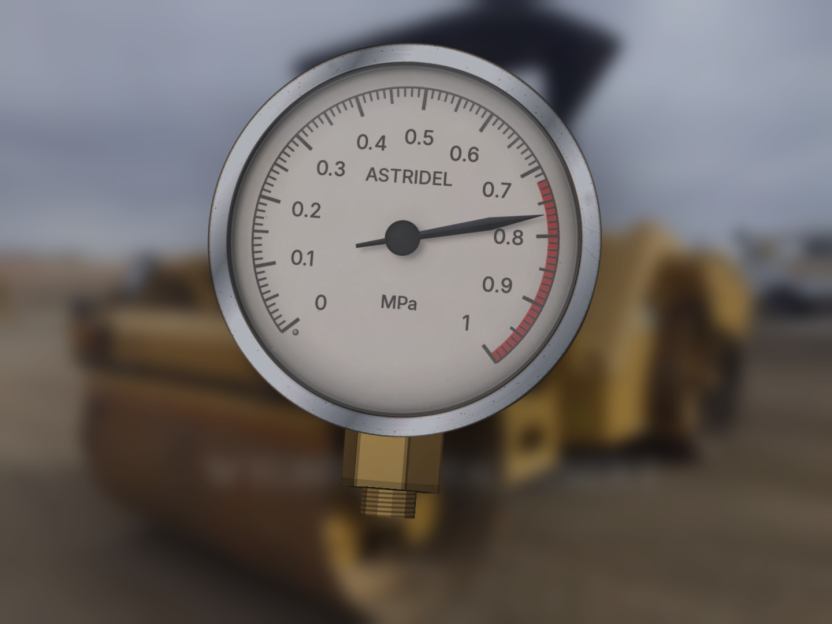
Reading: 0.77 (MPa)
